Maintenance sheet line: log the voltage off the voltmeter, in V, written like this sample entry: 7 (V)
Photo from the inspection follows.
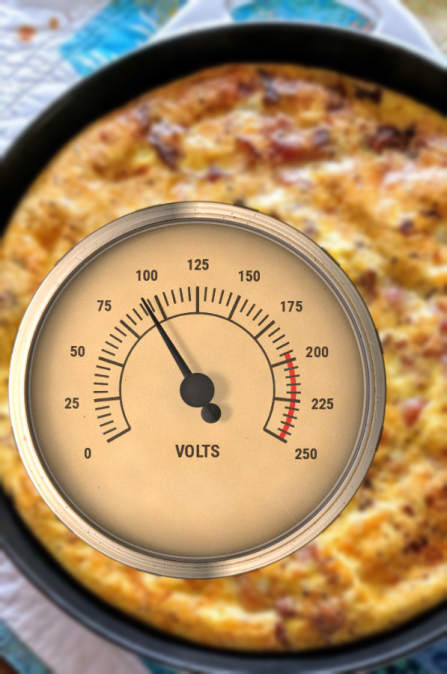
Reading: 92.5 (V)
